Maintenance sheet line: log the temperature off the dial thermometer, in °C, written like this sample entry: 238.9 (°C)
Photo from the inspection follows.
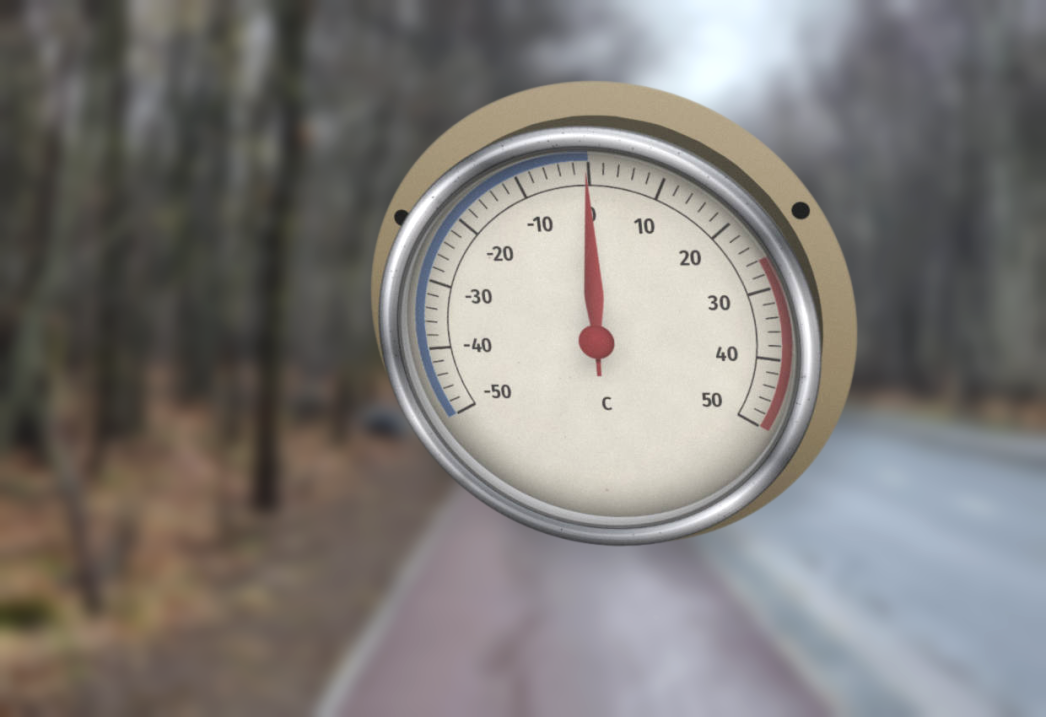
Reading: 0 (°C)
